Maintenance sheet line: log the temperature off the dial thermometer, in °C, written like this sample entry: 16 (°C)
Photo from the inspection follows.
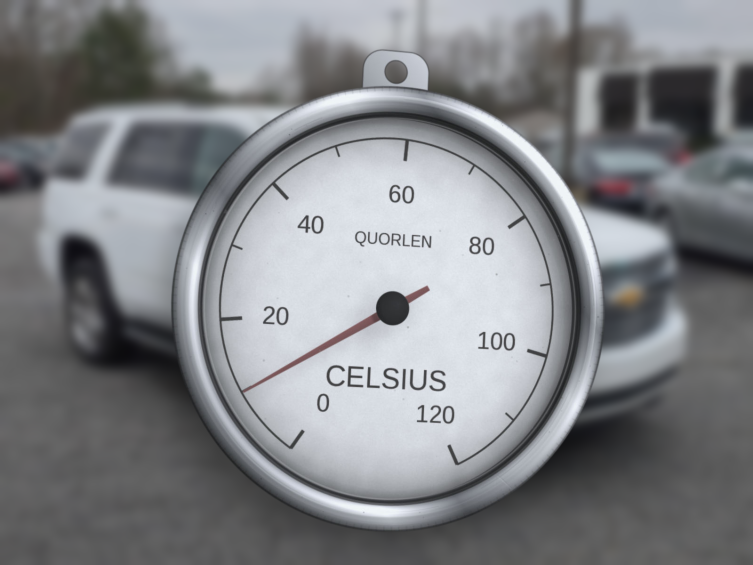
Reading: 10 (°C)
